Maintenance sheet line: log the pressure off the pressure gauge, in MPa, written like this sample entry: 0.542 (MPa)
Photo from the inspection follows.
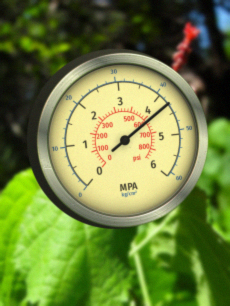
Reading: 4.25 (MPa)
